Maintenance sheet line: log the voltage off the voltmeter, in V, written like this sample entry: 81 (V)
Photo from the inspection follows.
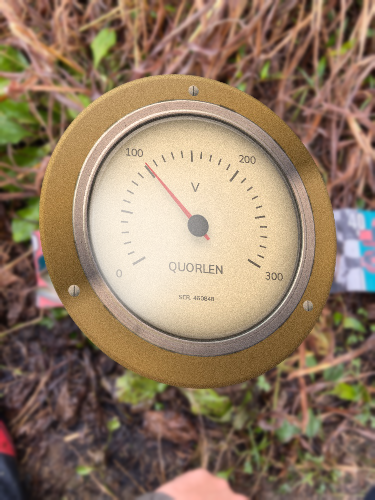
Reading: 100 (V)
